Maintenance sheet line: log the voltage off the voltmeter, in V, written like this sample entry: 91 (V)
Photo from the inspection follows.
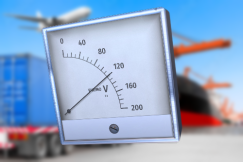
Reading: 120 (V)
